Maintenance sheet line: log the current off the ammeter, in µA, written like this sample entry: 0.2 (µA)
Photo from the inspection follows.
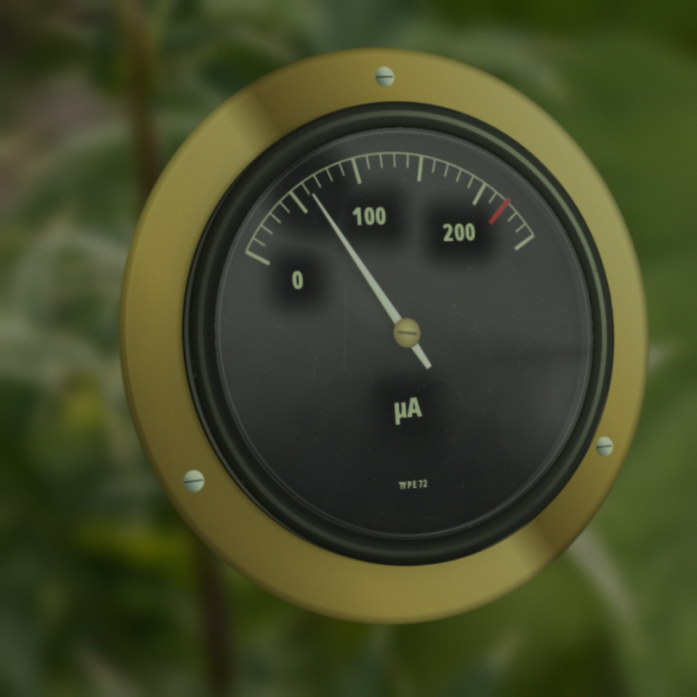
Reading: 60 (µA)
